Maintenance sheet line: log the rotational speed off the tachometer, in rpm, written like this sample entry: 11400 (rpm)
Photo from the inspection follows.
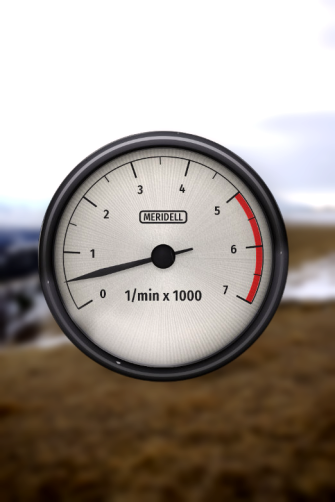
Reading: 500 (rpm)
